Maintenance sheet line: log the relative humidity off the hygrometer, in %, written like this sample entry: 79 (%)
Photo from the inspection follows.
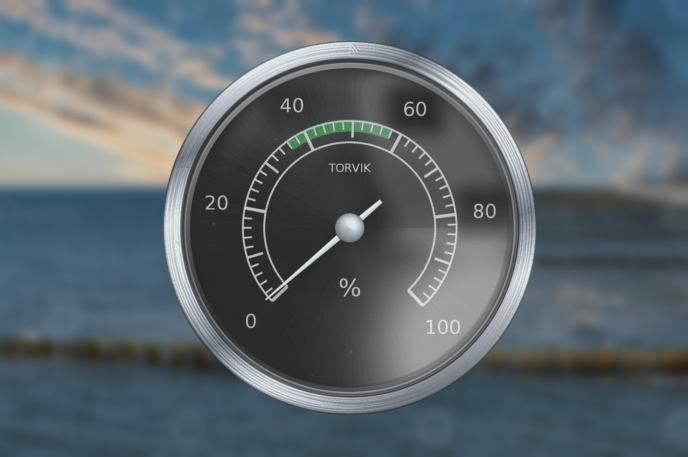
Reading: 1 (%)
